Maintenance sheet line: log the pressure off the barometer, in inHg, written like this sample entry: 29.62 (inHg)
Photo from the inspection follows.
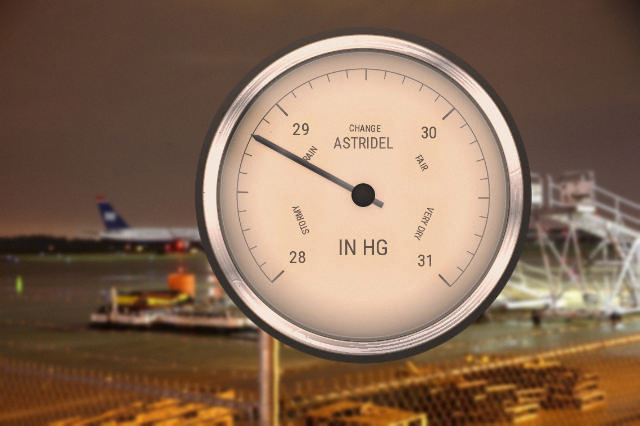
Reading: 28.8 (inHg)
